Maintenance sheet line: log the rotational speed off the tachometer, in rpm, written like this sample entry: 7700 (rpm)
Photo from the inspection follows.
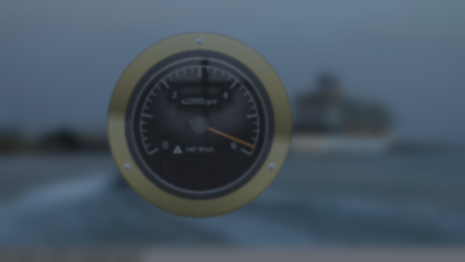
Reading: 5800 (rpm)
